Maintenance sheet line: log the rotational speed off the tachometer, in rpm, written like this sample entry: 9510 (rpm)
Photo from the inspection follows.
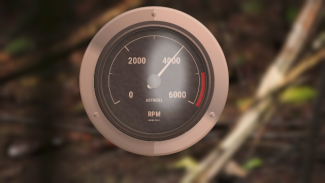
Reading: 4000 (rpm)
